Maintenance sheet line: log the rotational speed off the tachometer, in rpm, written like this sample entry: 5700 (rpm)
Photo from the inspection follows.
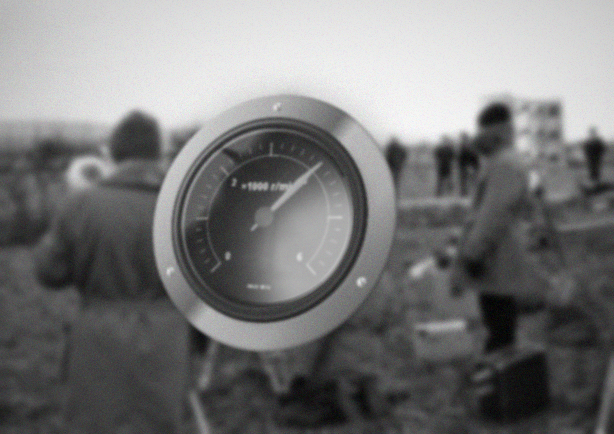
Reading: 4000 (rpm)
